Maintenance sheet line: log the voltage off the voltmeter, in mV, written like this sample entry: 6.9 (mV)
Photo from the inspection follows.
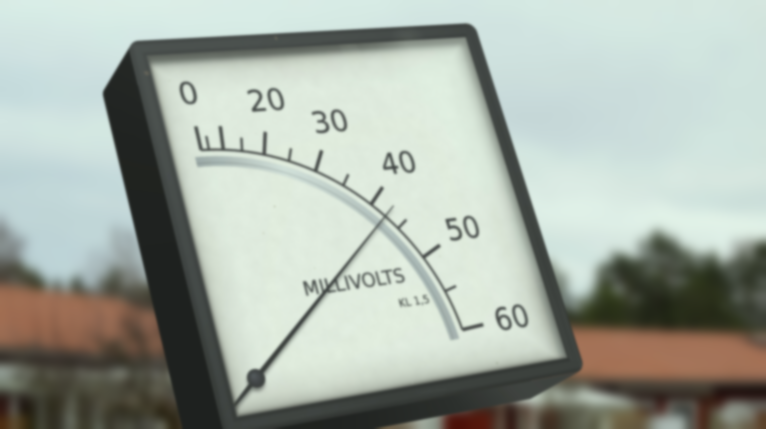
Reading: 42.5 (mV)
